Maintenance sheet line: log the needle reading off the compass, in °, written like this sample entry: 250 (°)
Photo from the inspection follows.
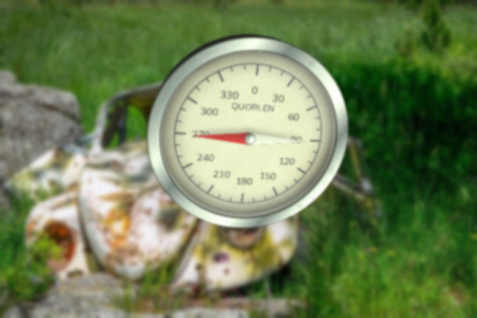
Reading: 270 (°)
